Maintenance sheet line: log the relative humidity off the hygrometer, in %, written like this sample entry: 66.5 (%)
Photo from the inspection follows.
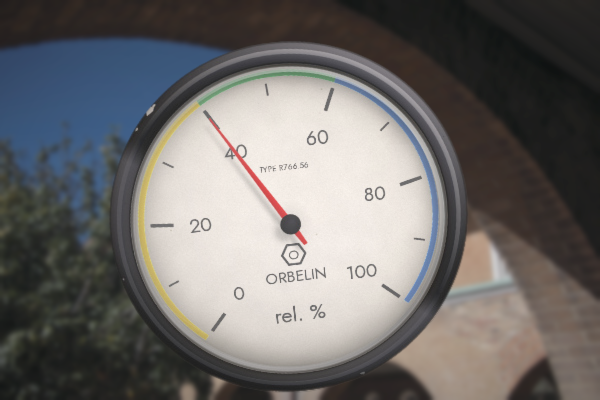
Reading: 40 (%)
